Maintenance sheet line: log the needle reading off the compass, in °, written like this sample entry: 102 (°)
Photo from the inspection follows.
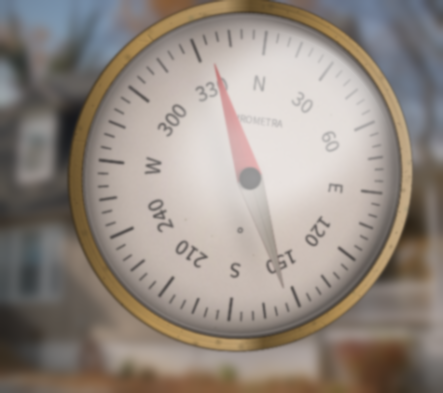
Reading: 335 (°)
